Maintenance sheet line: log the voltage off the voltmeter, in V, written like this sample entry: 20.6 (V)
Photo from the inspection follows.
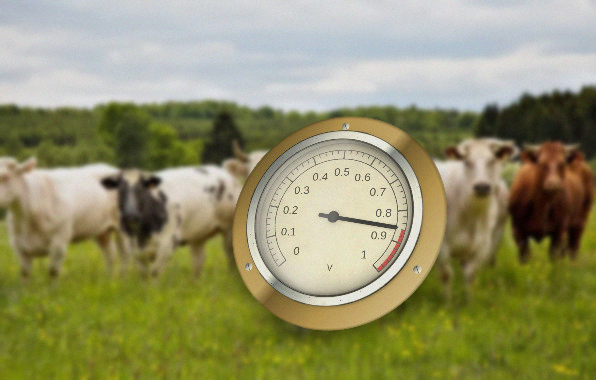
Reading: 0.86 (V)
